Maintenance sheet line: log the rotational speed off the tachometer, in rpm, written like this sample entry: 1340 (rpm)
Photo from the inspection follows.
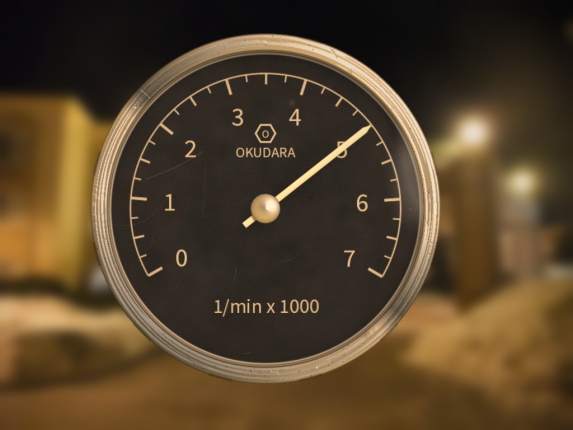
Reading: 5000 (rpm)
